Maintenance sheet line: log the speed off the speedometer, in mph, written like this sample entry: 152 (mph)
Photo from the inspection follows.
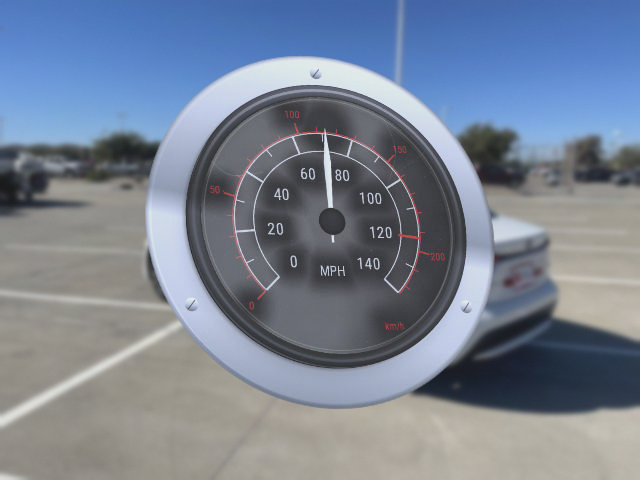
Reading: 70 (mph)
